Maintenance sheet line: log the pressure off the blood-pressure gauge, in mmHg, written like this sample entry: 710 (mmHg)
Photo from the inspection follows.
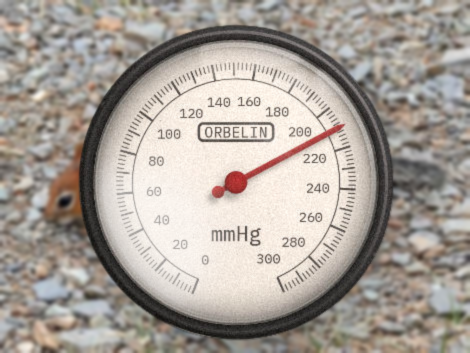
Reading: 210 (mmHg)
